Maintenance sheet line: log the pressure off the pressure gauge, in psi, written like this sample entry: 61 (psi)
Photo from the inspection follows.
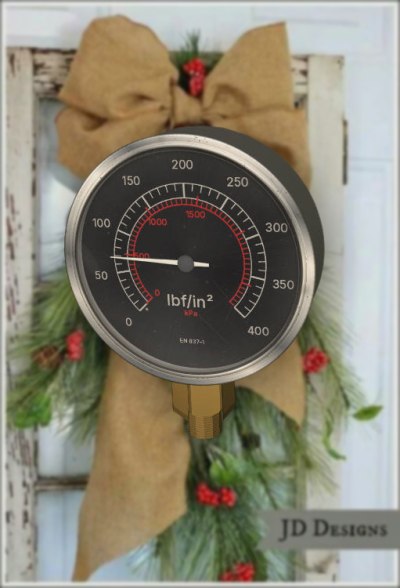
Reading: 70 (psi)
